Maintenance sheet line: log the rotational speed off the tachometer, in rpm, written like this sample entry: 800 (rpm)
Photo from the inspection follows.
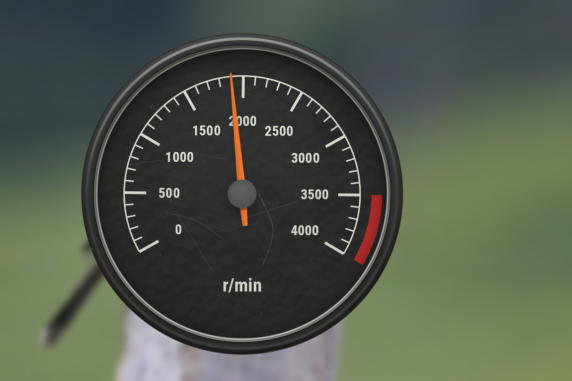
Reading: 1900 (rpm)
